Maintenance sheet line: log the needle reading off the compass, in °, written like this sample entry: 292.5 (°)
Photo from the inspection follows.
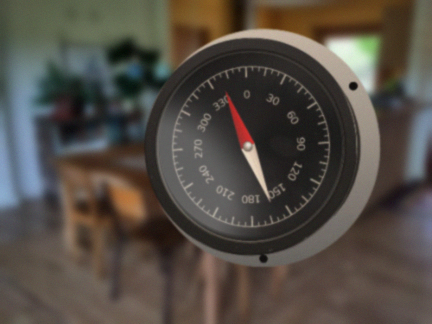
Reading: 340 (°)
